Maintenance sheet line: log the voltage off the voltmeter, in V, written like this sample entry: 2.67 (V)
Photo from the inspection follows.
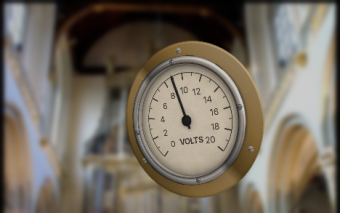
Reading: 9 (V)
